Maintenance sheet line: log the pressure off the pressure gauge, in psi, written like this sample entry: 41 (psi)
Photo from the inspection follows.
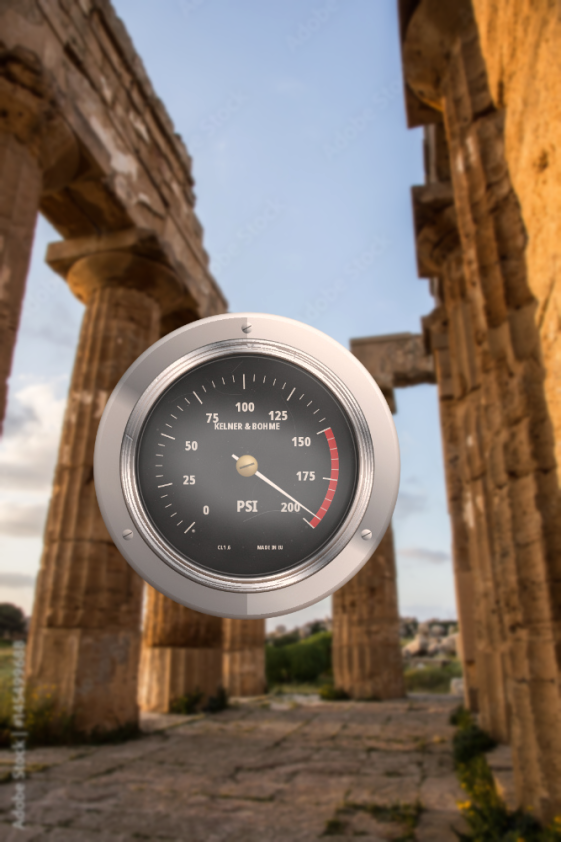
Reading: 195 (psi)
